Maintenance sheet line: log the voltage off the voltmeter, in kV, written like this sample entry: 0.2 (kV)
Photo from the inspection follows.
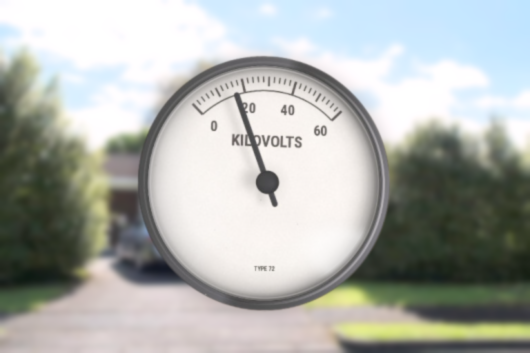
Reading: 16 (kV)
